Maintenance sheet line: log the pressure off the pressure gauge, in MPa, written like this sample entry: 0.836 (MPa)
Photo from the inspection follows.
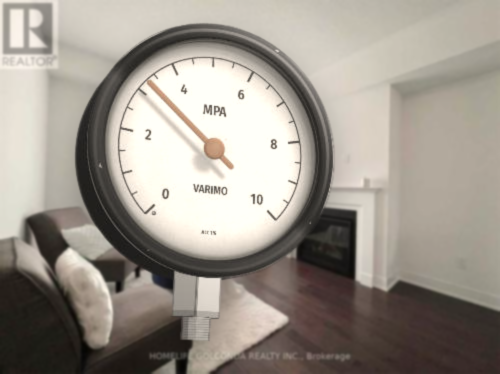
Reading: 3.25 (MPa)
